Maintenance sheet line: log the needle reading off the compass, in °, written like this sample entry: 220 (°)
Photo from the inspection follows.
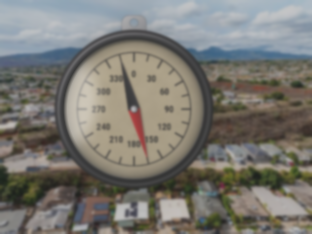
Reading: 165 (°)
